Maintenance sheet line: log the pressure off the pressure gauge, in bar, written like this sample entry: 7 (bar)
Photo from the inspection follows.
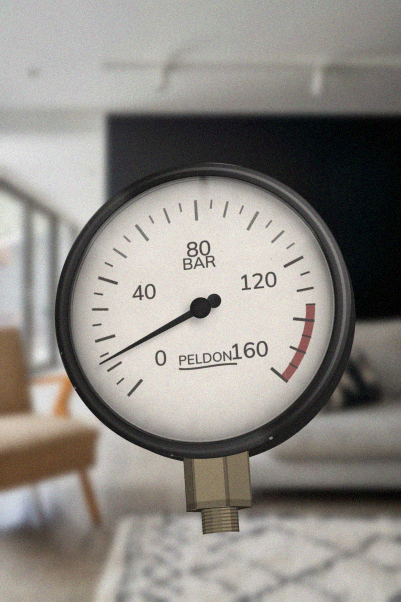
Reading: 12.5 (bar)
